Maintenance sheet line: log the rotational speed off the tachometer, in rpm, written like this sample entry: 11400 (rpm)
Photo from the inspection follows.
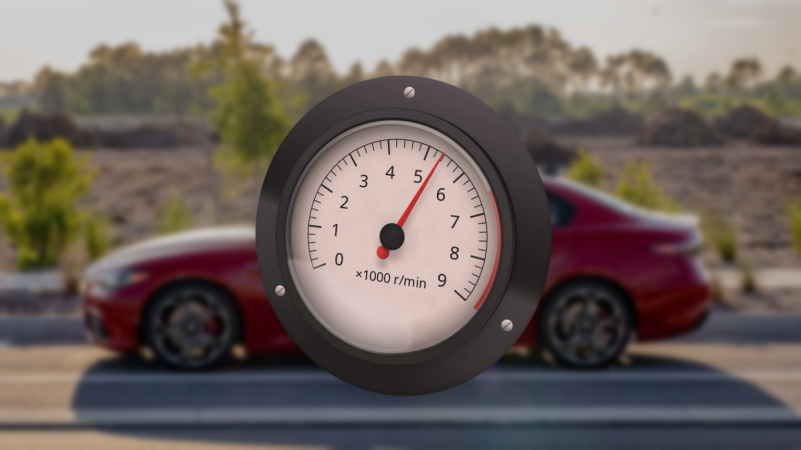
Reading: 5400 (rpm)
